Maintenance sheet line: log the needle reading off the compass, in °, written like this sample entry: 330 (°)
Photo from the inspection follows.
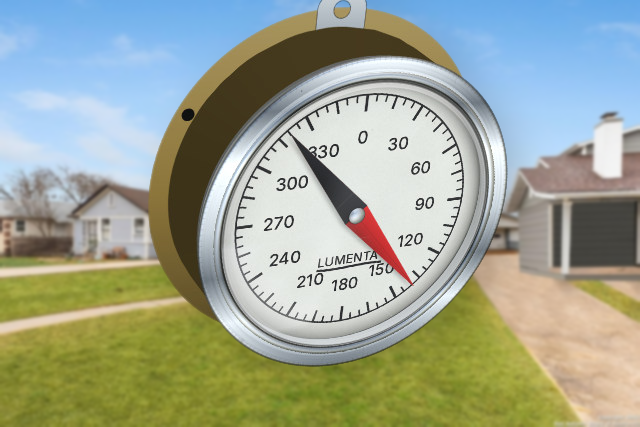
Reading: 140 (°)
